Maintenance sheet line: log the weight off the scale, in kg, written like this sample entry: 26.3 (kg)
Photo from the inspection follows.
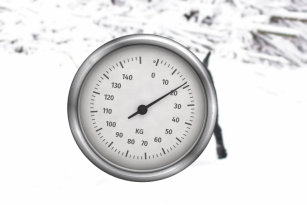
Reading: 18 (kg)
